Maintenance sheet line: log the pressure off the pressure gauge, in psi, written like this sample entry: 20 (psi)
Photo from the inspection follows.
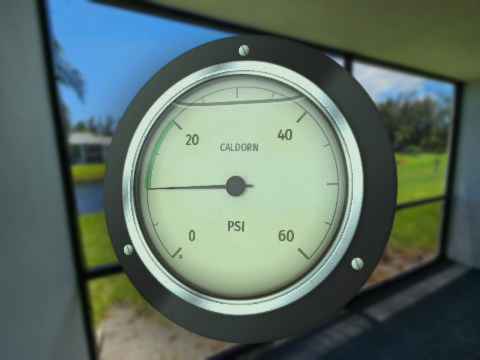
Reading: 10 (psi)
